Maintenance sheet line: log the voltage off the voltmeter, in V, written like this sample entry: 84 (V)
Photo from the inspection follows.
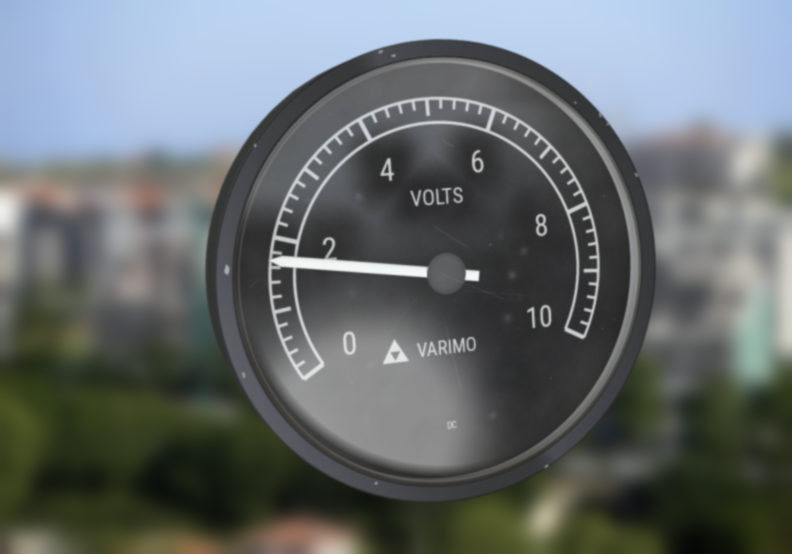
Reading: 1.7 (V)
